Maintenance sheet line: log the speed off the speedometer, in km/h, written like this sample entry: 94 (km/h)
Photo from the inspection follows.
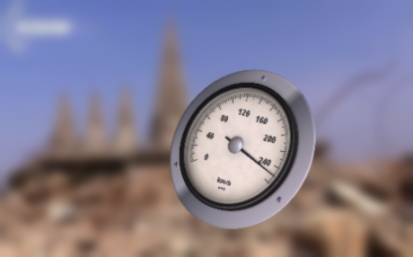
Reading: 250 (km/h)
